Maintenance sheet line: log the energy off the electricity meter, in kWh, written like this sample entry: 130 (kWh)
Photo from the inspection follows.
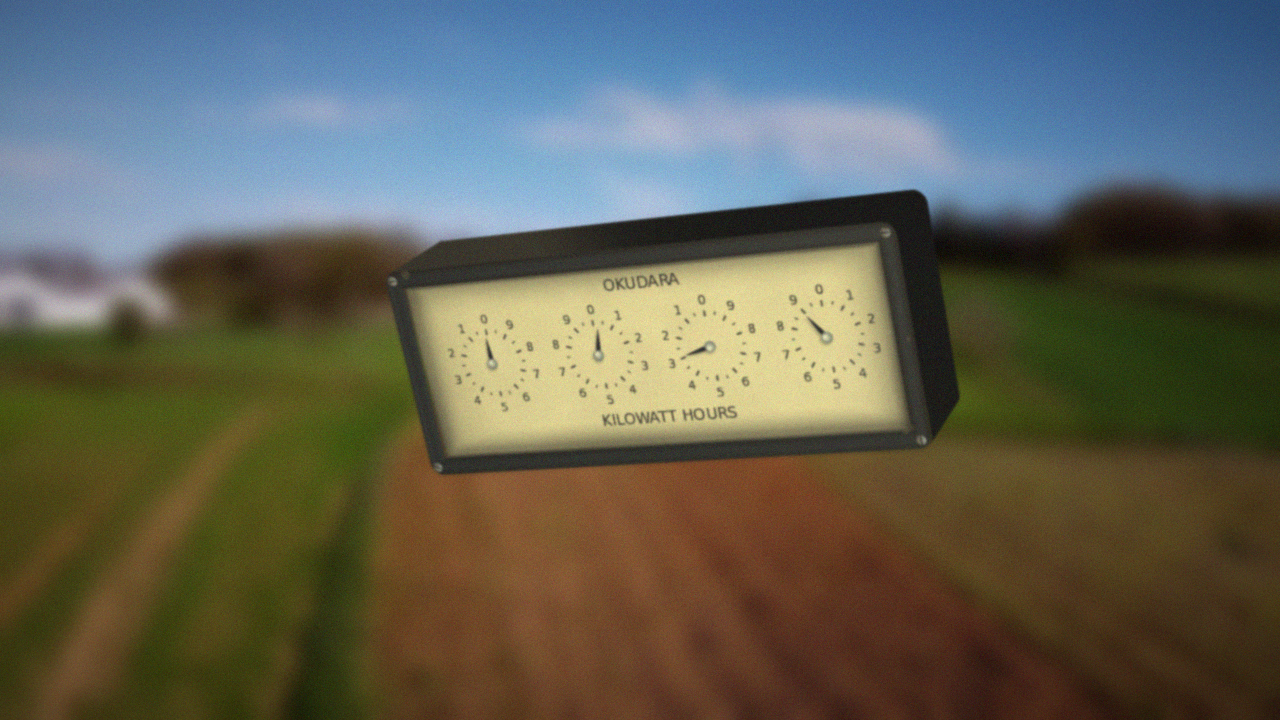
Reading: 29 (kWh)
